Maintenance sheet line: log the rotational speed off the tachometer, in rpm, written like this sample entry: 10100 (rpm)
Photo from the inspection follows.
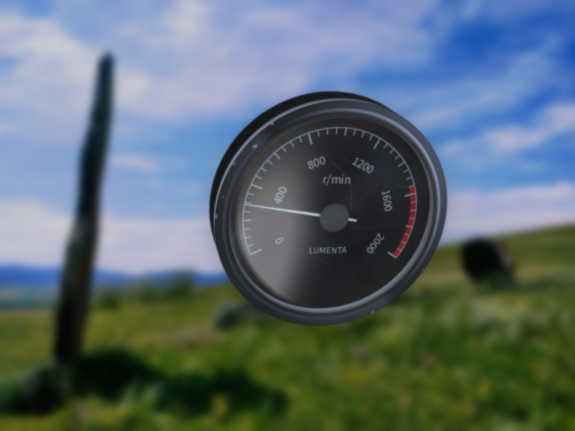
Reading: 300 (rpm)
